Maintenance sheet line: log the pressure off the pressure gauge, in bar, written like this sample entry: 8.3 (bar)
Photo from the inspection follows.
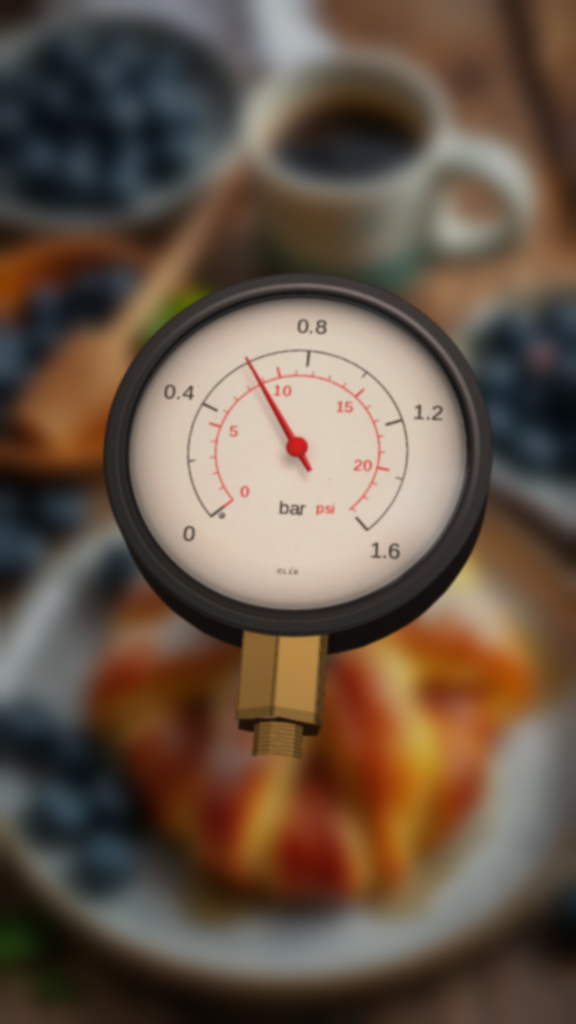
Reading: 0.6 (bar)
